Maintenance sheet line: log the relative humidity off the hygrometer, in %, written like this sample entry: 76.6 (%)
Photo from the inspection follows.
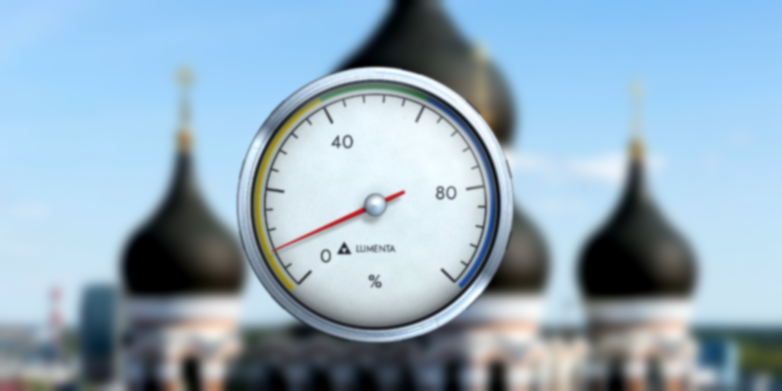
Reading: 8 (%)
